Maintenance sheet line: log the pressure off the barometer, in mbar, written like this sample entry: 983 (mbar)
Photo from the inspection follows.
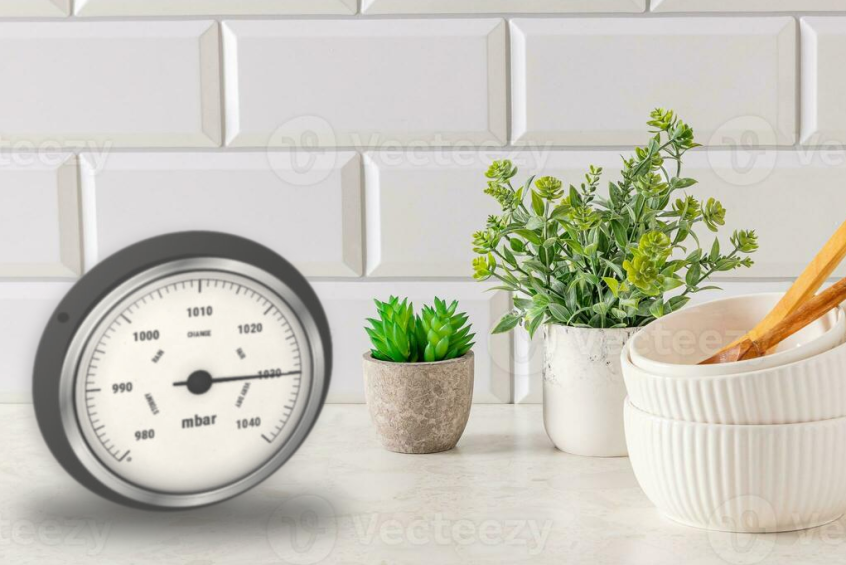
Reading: 1030 (mbar)
